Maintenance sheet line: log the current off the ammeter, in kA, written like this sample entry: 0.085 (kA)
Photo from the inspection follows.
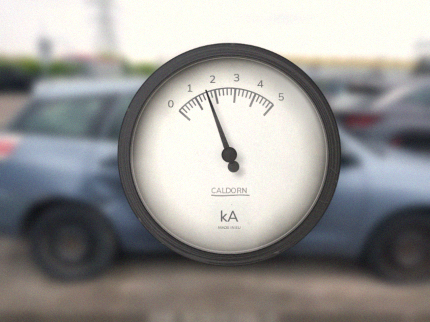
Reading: 1.6 (kA)
